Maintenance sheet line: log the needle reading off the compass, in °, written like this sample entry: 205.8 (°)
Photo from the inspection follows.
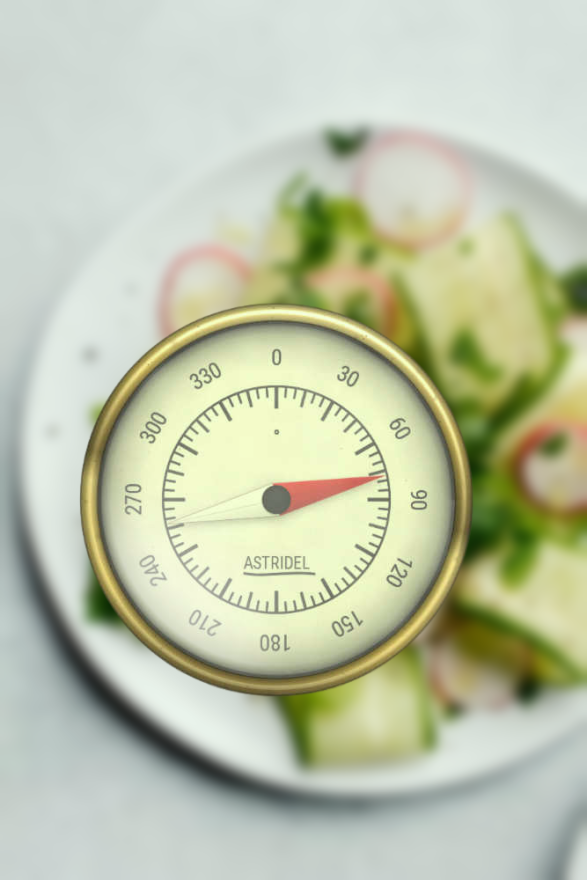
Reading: 77.5 (°)
